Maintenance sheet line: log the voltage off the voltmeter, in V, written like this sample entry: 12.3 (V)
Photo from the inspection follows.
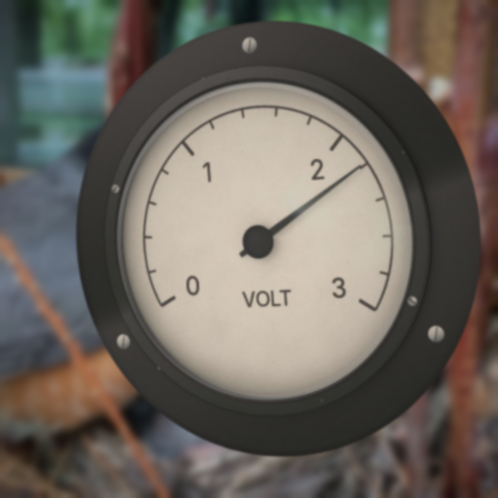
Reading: 2.2 (V)
